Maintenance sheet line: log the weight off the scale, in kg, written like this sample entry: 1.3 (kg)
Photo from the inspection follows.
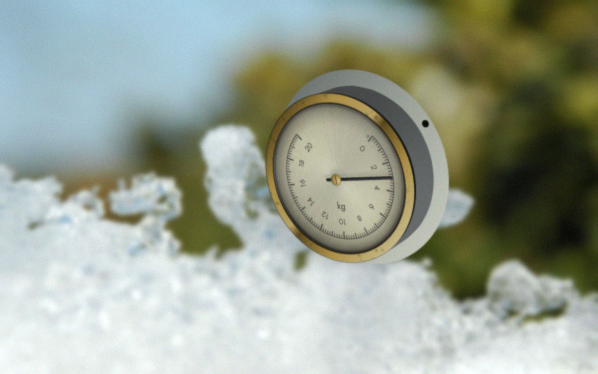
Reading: 3 (kg)
